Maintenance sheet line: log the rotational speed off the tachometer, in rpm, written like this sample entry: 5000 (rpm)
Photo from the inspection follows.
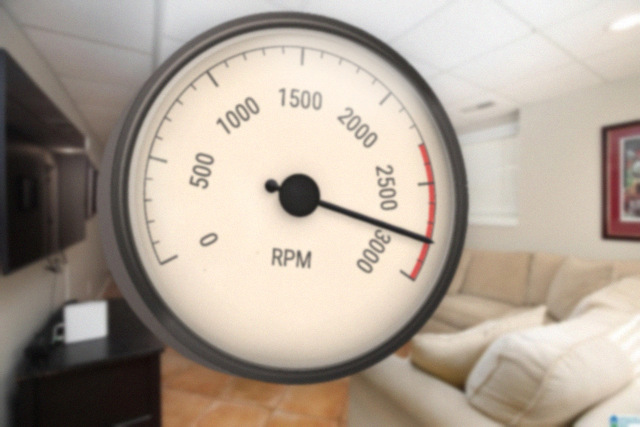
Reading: 2800 (rpm)
